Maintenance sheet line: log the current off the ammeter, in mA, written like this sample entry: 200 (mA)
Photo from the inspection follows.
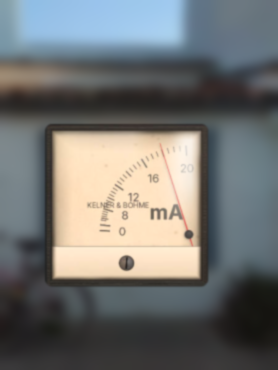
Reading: 18 (mA)
